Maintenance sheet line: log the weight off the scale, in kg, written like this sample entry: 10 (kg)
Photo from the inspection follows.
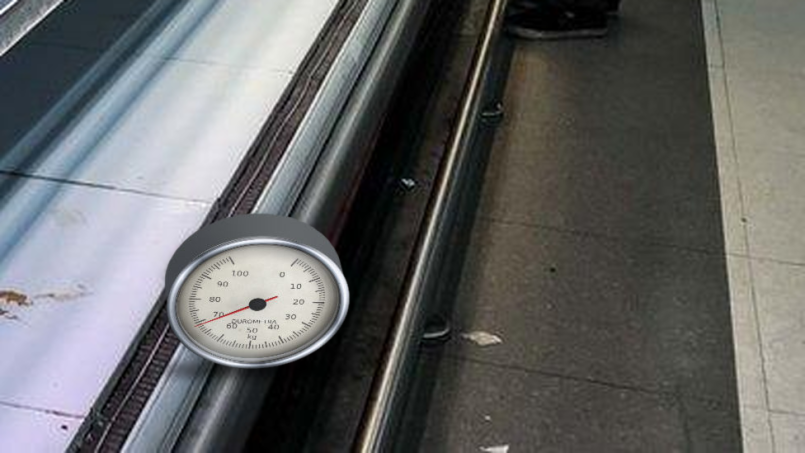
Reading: 70 (kg)
